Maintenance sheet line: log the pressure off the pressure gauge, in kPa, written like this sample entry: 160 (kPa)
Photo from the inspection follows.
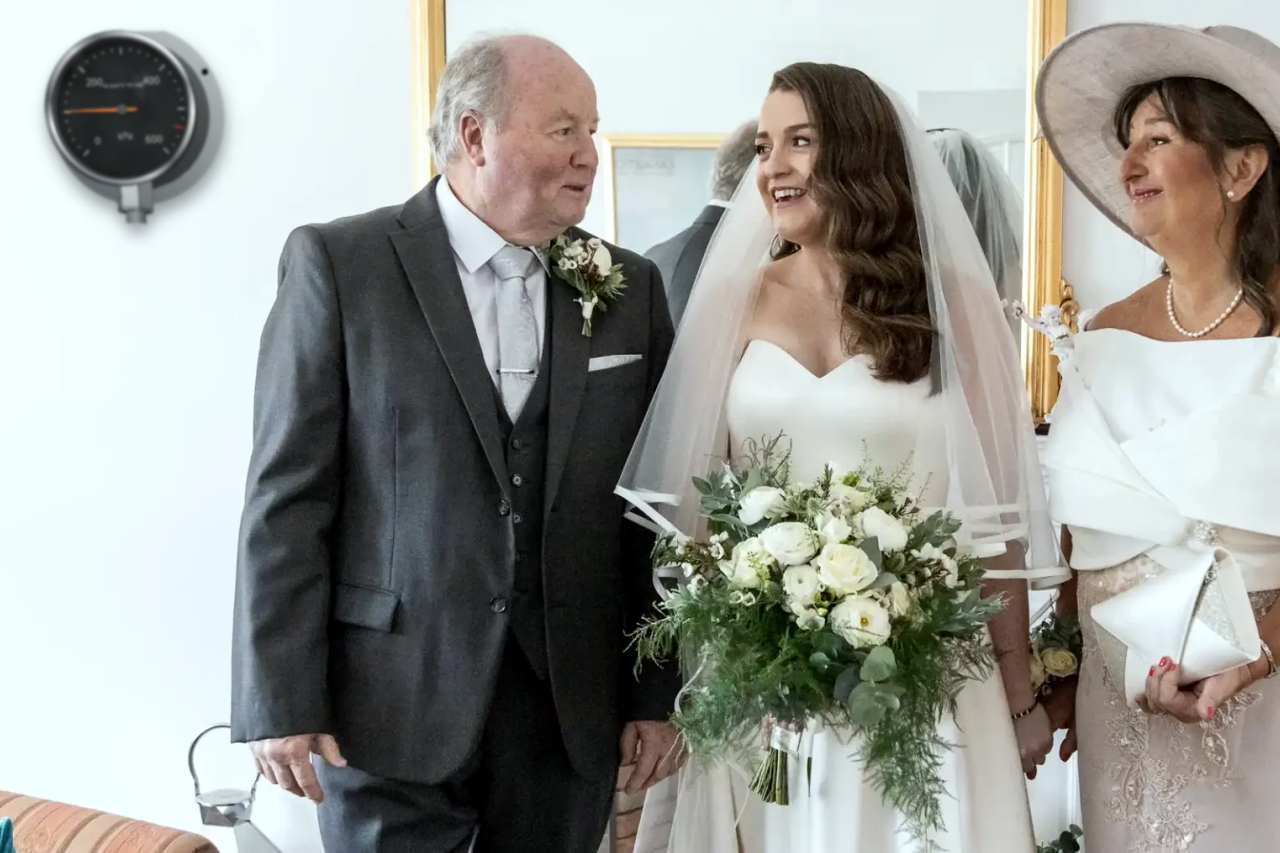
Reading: 100 (kPa)
